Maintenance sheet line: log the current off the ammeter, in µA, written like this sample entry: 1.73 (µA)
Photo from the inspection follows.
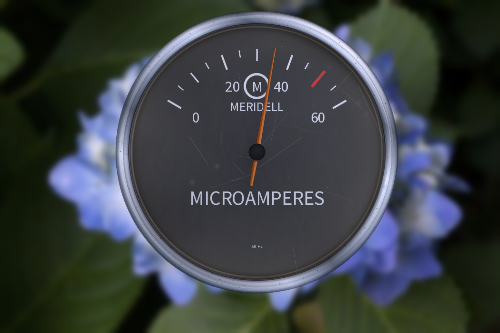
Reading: 35 (µA)
